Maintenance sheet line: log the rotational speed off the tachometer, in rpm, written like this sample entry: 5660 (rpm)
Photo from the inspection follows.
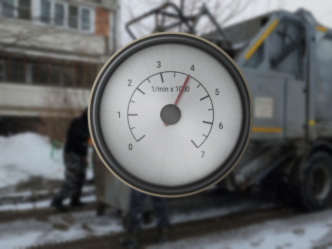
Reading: 4000 (rpm)
